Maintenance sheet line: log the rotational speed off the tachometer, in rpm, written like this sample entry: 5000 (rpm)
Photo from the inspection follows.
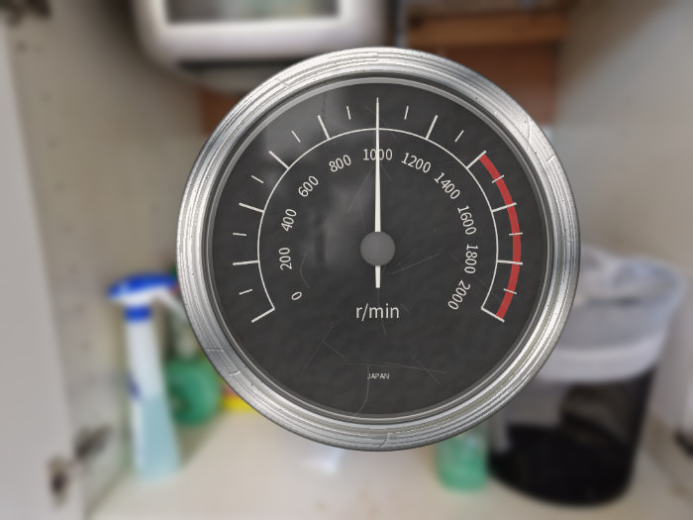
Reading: 1000 (rpm)
